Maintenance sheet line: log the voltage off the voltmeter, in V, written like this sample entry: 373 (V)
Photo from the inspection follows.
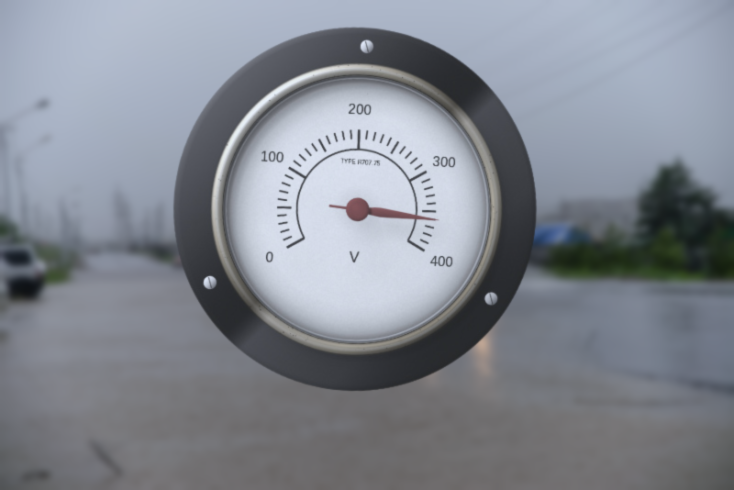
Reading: 360 (V)
